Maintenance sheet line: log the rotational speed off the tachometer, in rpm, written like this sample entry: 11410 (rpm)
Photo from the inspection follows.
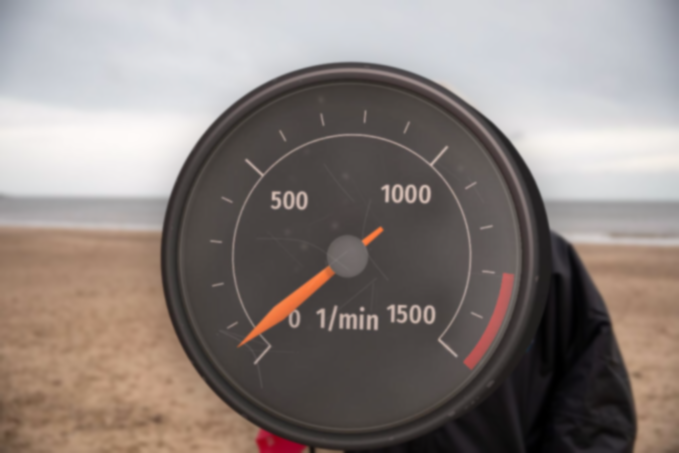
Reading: 50 (rpm)
